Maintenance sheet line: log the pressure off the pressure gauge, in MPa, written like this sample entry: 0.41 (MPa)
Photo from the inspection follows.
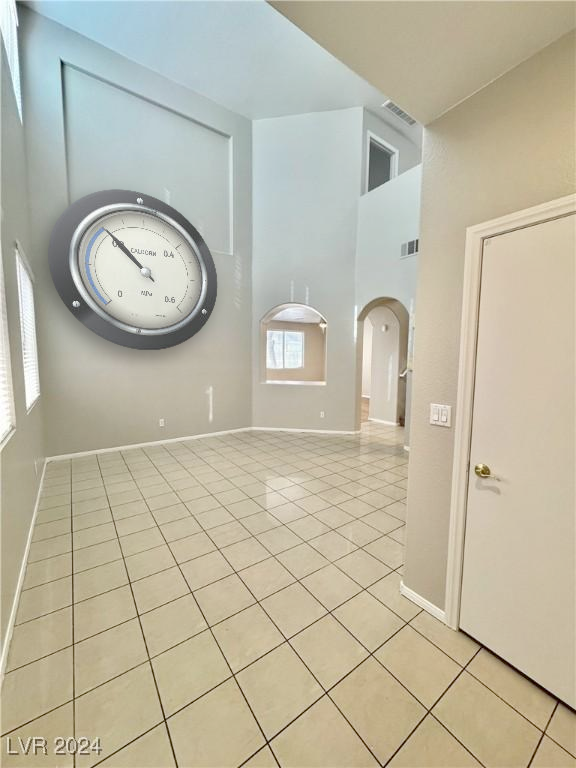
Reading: 0.2 (MPa)
